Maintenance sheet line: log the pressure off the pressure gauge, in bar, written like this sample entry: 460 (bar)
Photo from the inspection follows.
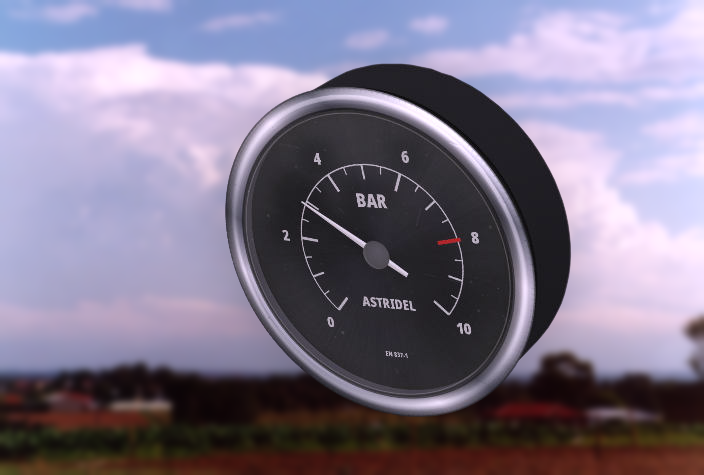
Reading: 3 (bar)
